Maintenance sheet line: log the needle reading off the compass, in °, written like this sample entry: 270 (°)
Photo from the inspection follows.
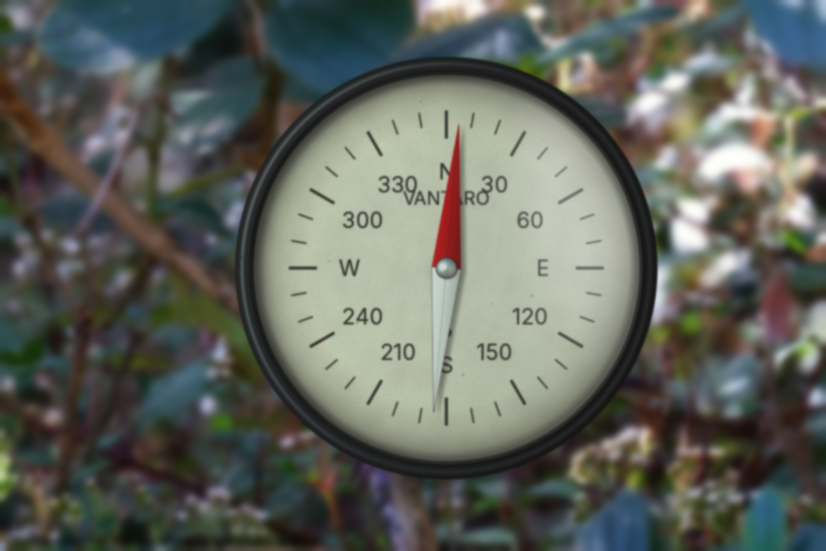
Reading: 5 (°)
